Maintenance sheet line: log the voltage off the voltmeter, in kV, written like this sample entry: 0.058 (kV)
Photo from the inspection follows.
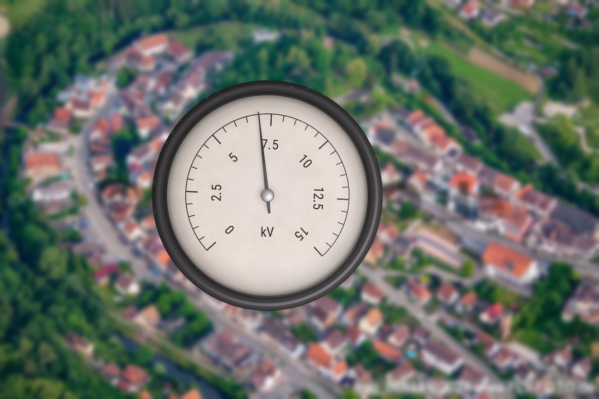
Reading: 7 (kV)
